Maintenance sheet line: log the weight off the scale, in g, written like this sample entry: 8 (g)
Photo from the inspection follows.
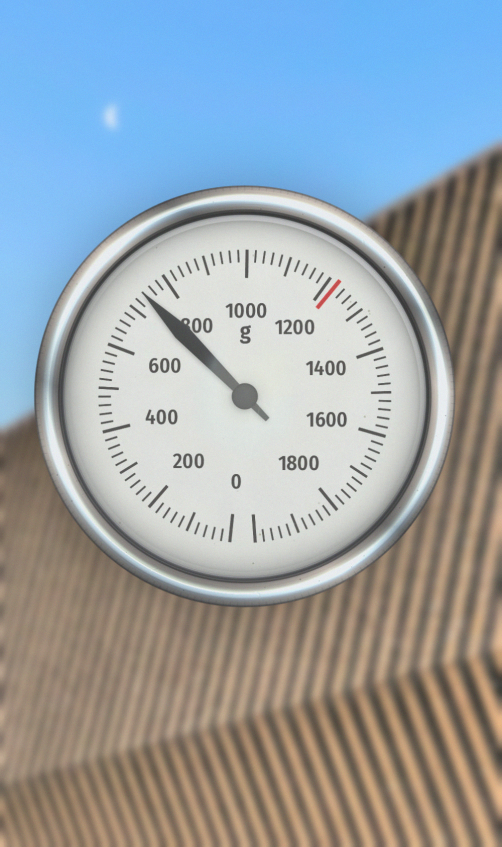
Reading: 740 (g)
